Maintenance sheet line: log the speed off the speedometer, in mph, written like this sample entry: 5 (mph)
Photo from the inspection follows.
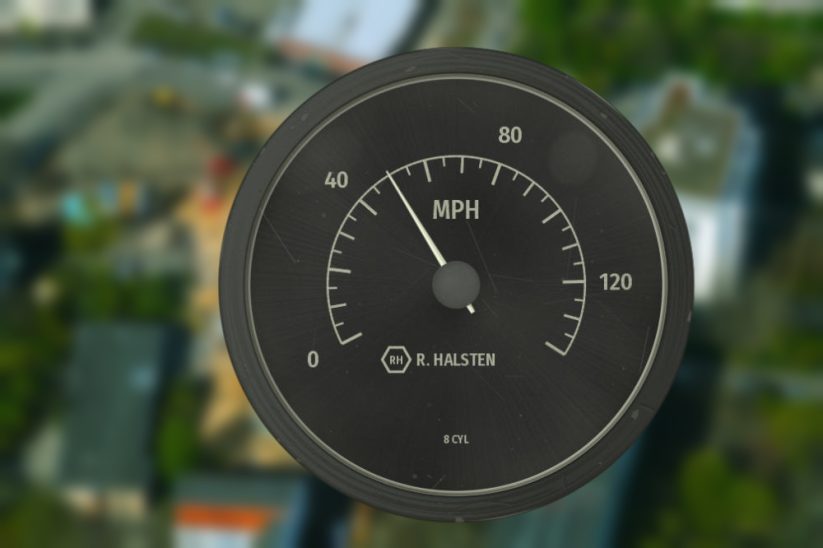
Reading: 50 (mph)
